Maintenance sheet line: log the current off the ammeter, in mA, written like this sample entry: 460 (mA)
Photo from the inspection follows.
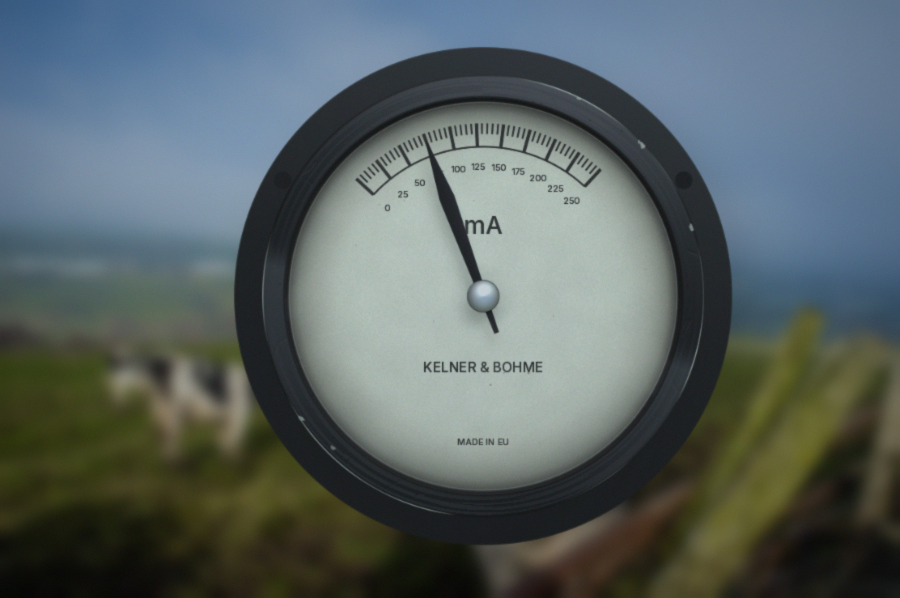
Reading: 75 (mA)
